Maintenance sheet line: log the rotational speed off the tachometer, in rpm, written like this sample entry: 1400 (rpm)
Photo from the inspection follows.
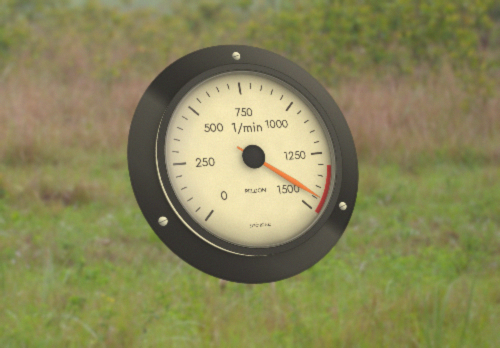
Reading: 1450 (rpm)
